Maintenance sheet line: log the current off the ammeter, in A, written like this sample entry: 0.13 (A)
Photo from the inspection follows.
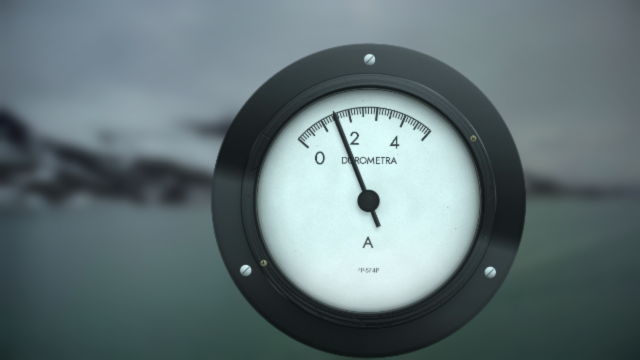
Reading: 1.5 (A)
